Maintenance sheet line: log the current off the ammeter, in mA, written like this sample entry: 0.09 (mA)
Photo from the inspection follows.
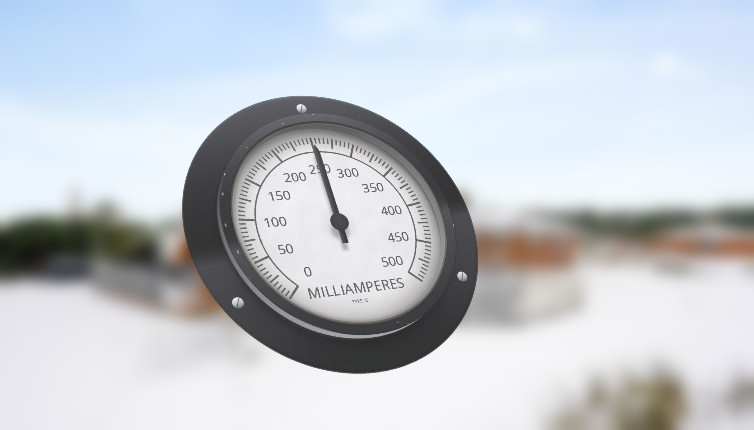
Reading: 250 (mA)
